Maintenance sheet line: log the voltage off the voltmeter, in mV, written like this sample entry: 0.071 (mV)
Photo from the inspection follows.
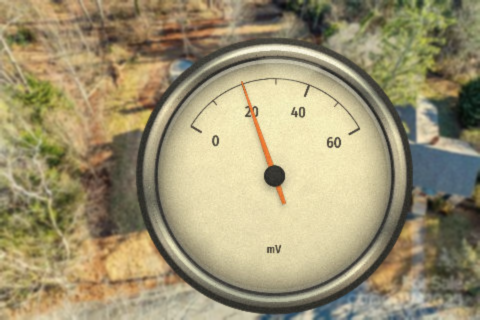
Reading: 20 (mV)
